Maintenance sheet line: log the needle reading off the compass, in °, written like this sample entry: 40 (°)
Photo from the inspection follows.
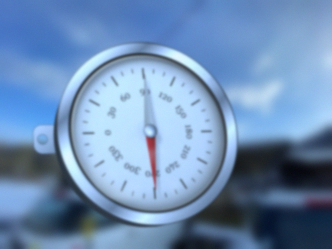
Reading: 270 (°)
